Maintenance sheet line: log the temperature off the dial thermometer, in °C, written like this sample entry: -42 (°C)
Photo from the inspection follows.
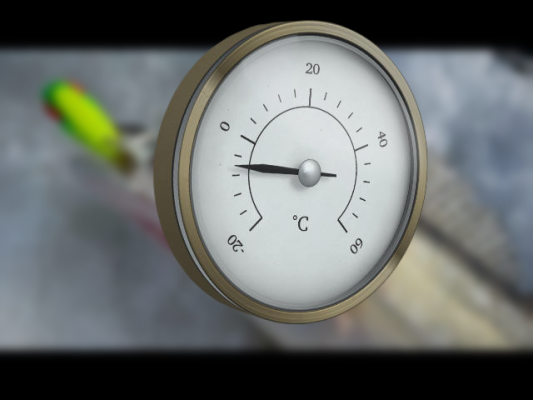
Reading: -6 (°C)
